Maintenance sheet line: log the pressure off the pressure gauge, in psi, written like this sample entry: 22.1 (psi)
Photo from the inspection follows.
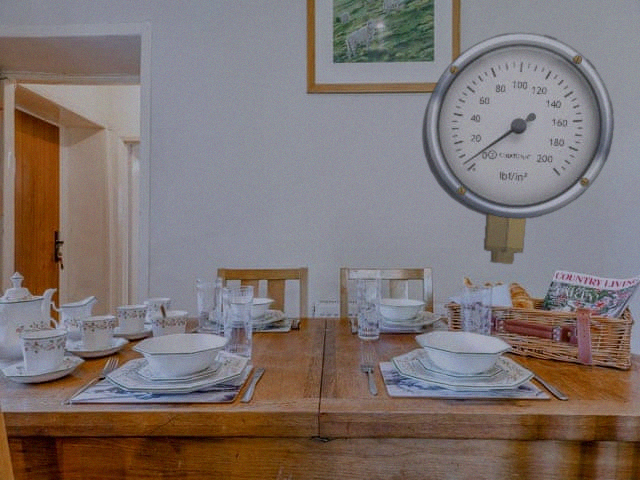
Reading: 5 (psi)
